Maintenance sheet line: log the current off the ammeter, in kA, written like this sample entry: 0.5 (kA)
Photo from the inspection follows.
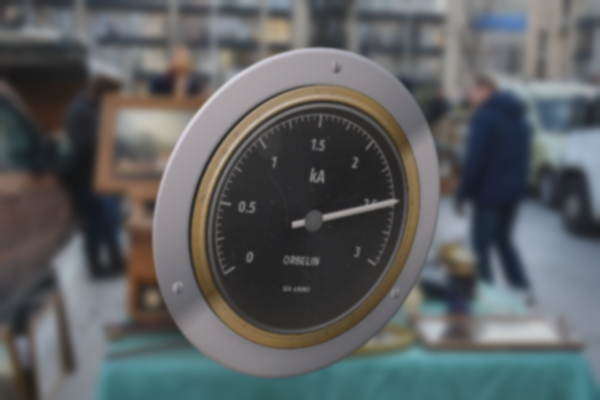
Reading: 2.5 (kA)
